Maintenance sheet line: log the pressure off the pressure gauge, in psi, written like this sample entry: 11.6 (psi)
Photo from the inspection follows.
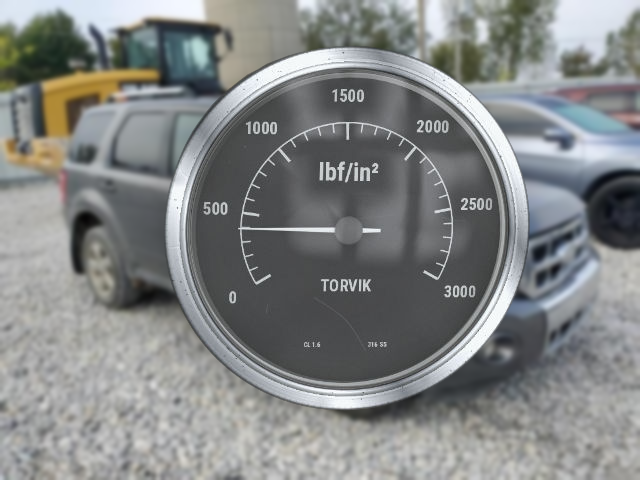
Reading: 400 (psi)
